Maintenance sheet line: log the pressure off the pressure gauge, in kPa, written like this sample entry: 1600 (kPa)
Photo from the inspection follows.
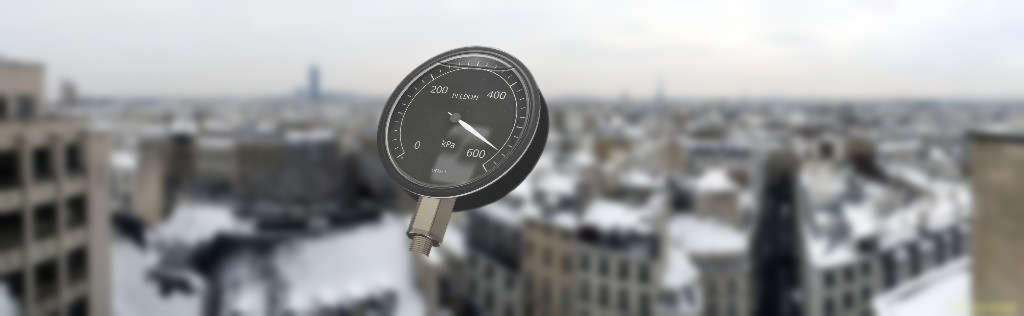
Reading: 560 (kPa)
